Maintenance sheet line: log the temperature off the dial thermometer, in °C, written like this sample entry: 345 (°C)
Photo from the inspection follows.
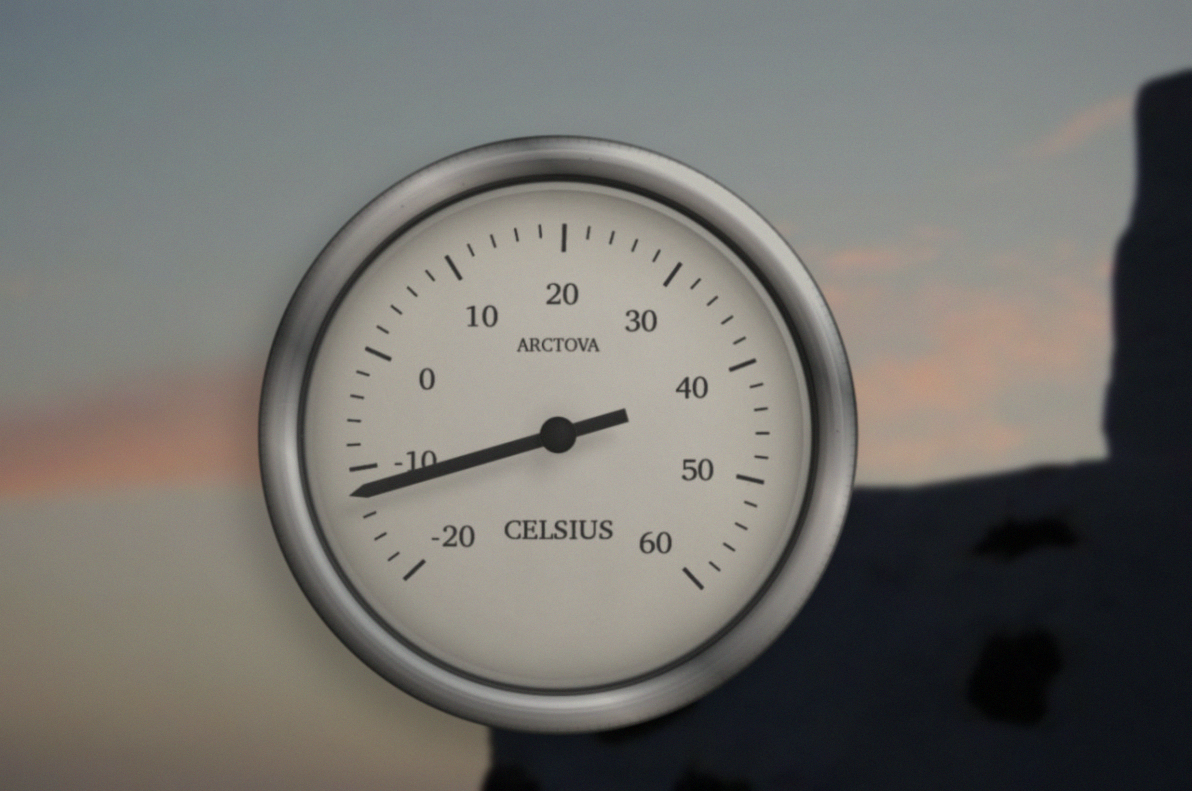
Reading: -12 (°C)
